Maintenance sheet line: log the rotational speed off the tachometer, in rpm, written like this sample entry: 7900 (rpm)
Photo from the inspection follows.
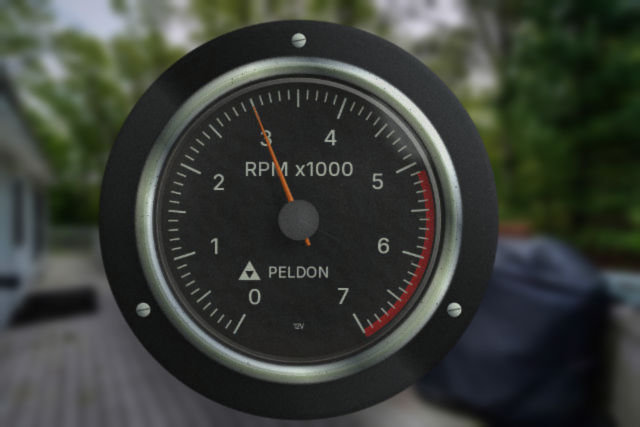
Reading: 3000 (rpm)
